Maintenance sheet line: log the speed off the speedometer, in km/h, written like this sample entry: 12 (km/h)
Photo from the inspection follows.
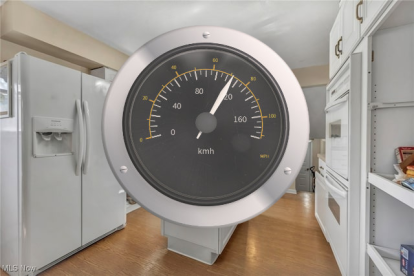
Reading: 115 (km/h)
